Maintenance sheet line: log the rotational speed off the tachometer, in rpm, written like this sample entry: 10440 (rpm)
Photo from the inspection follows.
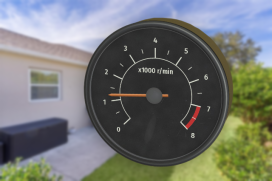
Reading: 1250 (rpm)
